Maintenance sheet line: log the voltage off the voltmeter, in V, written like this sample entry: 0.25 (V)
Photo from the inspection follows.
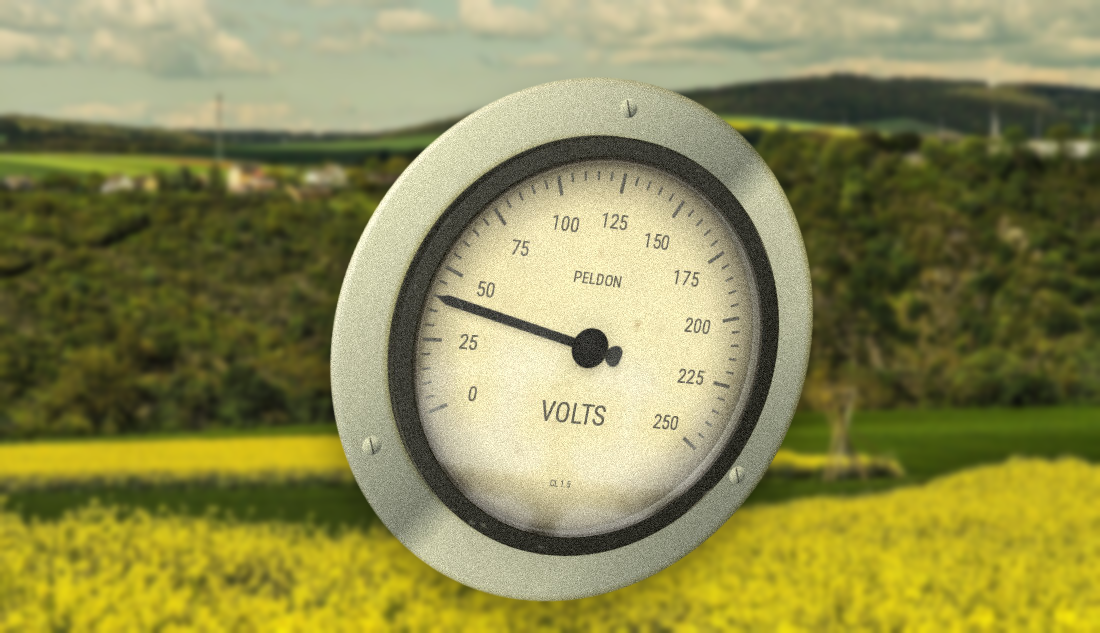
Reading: 40 (V)
